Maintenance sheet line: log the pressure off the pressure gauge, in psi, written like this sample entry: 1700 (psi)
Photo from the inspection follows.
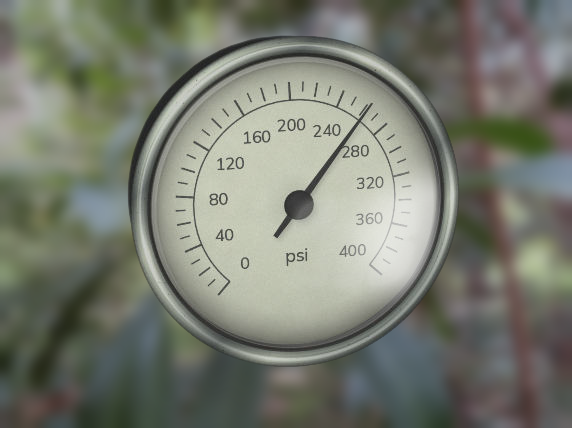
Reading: 260 (psi)
